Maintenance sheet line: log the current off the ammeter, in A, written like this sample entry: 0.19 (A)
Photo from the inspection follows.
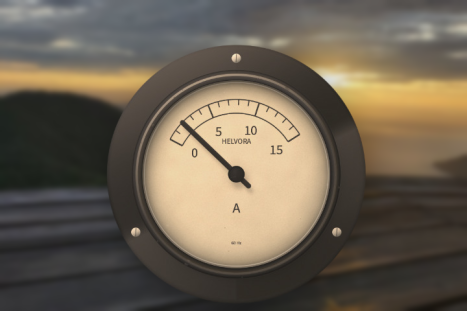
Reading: 2 (A)
